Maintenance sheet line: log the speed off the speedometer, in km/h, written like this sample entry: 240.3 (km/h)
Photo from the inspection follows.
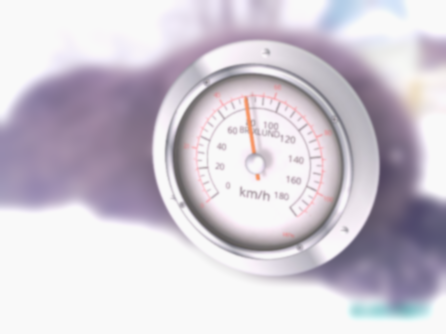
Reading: 80 (km/h)
